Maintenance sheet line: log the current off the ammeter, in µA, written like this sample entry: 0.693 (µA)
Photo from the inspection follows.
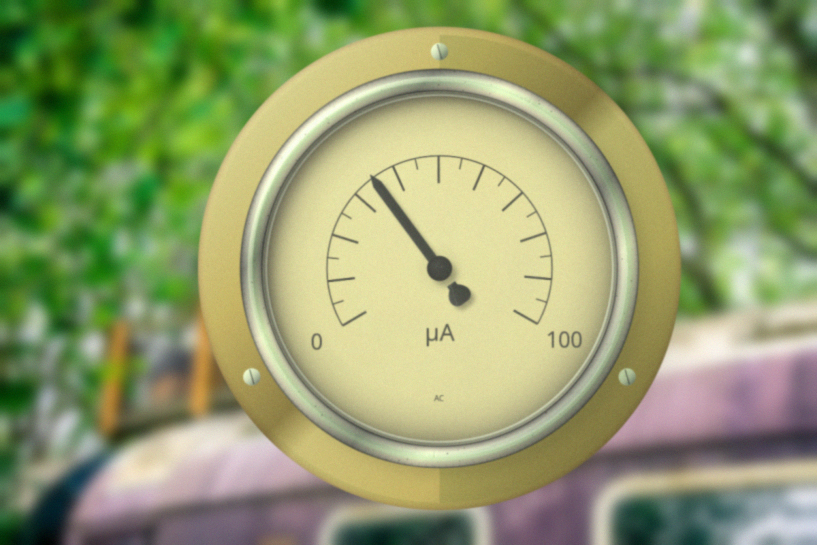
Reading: 35 (µA)
